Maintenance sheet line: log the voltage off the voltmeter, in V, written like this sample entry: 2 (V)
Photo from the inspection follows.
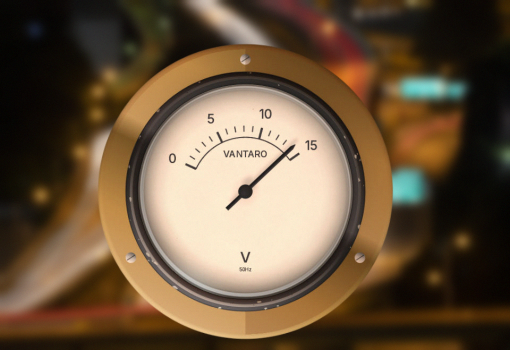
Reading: 14 (V)
